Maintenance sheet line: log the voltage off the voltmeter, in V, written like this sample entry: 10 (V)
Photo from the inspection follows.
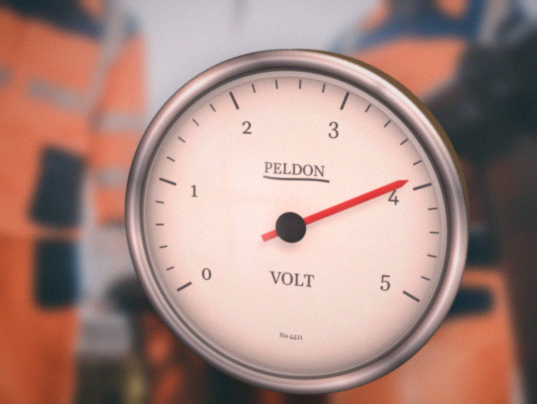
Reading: 3.9 (V)
